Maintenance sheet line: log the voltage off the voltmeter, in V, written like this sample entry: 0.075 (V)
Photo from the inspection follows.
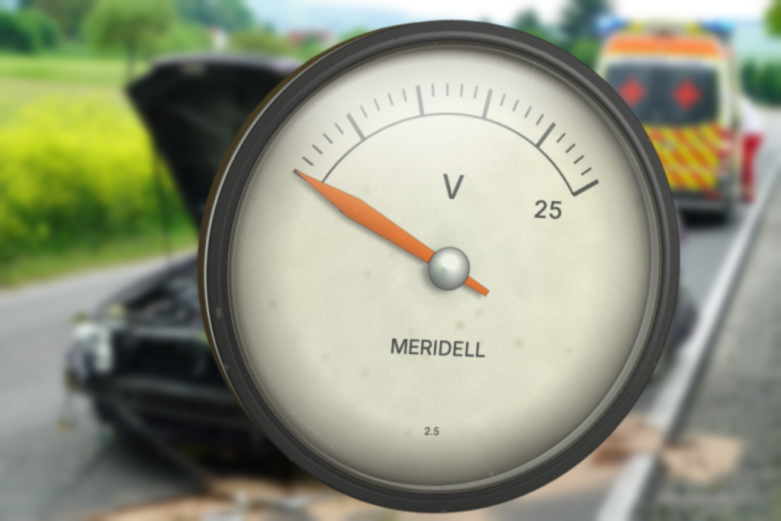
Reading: 0 (V)
